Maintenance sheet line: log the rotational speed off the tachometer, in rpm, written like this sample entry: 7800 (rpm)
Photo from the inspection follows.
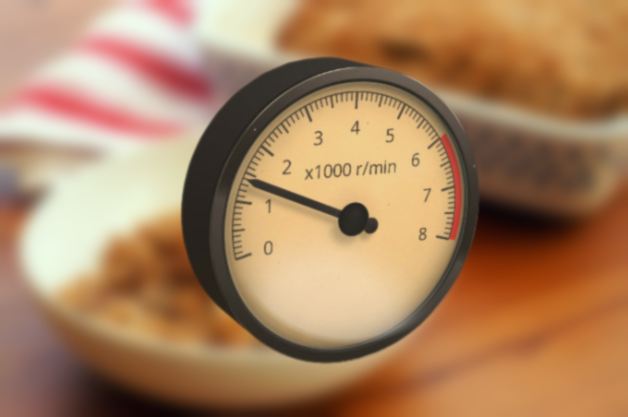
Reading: 1400 (rpm)
